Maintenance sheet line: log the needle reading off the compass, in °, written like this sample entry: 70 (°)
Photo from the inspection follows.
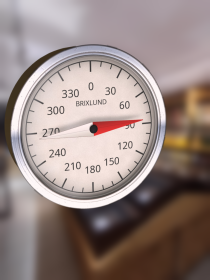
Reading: 85 (°)
